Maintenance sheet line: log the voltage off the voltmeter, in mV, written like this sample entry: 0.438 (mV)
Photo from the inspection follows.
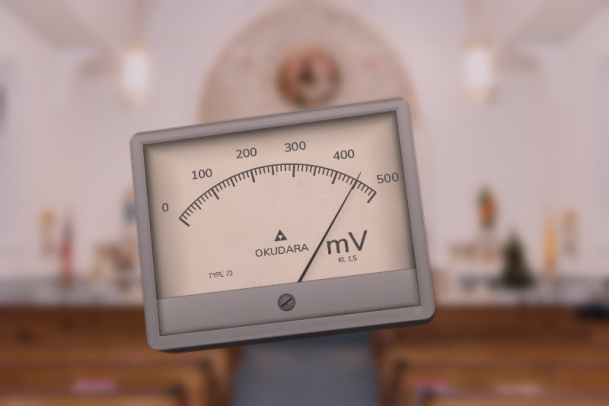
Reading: 450 (mV)
